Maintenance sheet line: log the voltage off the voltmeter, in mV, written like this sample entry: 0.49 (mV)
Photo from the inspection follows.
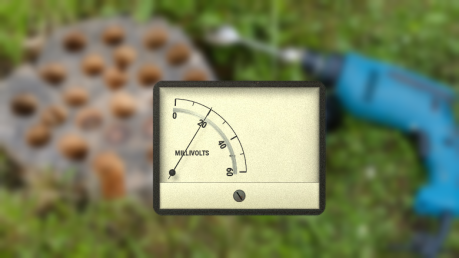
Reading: 20 (mV)
